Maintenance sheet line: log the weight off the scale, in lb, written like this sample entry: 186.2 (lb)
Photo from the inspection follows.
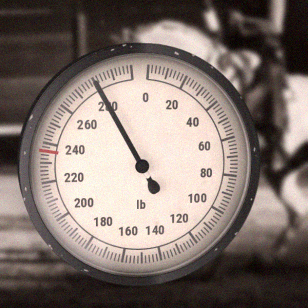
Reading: 280 (lb)
